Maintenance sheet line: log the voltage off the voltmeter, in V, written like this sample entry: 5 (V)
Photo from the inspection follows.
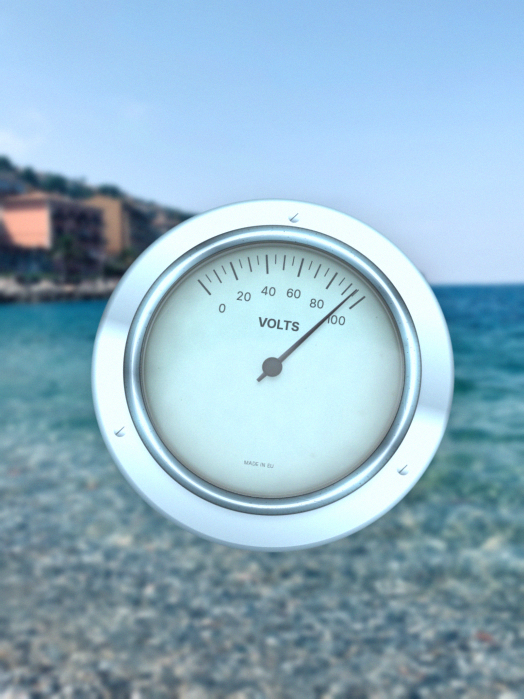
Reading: 95 (V)
